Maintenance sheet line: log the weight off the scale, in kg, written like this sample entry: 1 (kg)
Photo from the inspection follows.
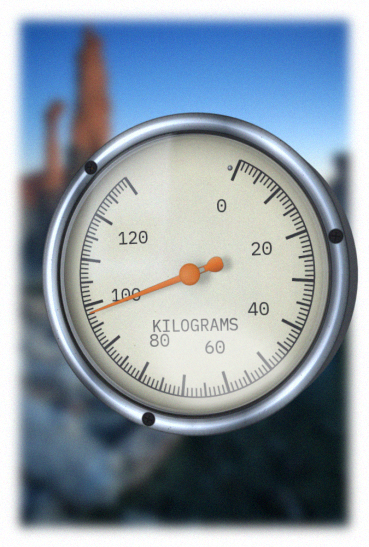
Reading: 98 (kg)
